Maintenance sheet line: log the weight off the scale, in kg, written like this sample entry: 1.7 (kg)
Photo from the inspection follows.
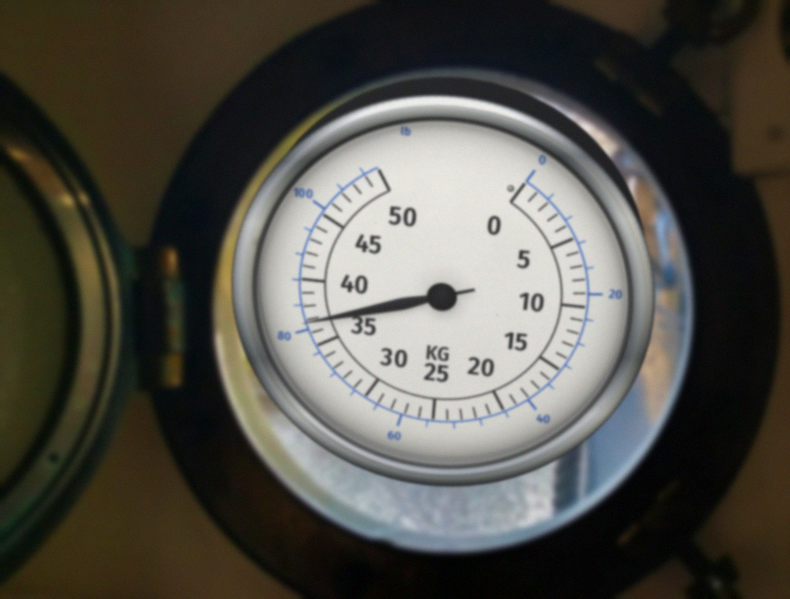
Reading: 37 (kg)
